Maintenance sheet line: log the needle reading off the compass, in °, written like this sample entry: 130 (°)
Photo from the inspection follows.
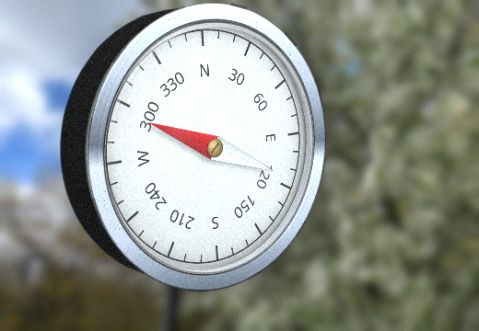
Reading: 295 (°)
